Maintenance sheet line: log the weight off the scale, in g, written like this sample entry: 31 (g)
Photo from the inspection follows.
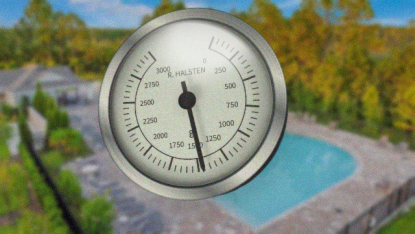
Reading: 1450 (g)
